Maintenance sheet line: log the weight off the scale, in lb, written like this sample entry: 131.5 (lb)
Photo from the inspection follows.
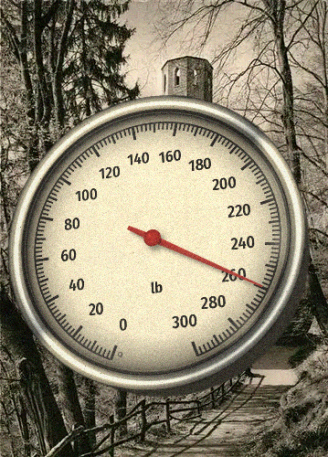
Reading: 260 (lb)
